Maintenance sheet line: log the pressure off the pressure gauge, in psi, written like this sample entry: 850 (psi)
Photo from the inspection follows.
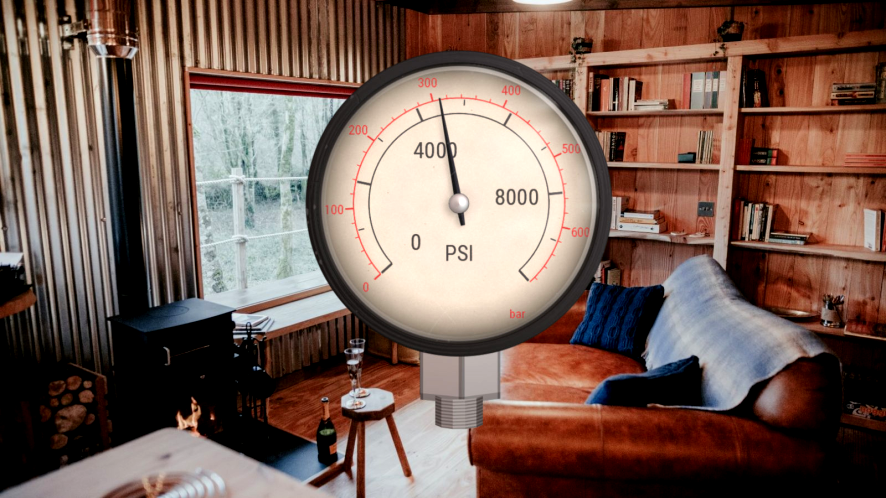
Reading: 4500 (psi)
